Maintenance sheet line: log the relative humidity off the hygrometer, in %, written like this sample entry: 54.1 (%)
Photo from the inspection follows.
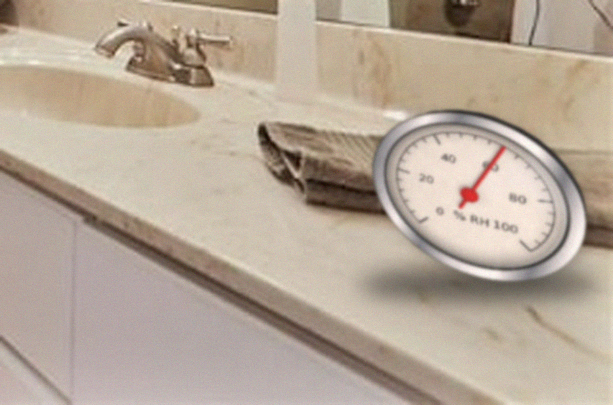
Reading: 60 (%)
